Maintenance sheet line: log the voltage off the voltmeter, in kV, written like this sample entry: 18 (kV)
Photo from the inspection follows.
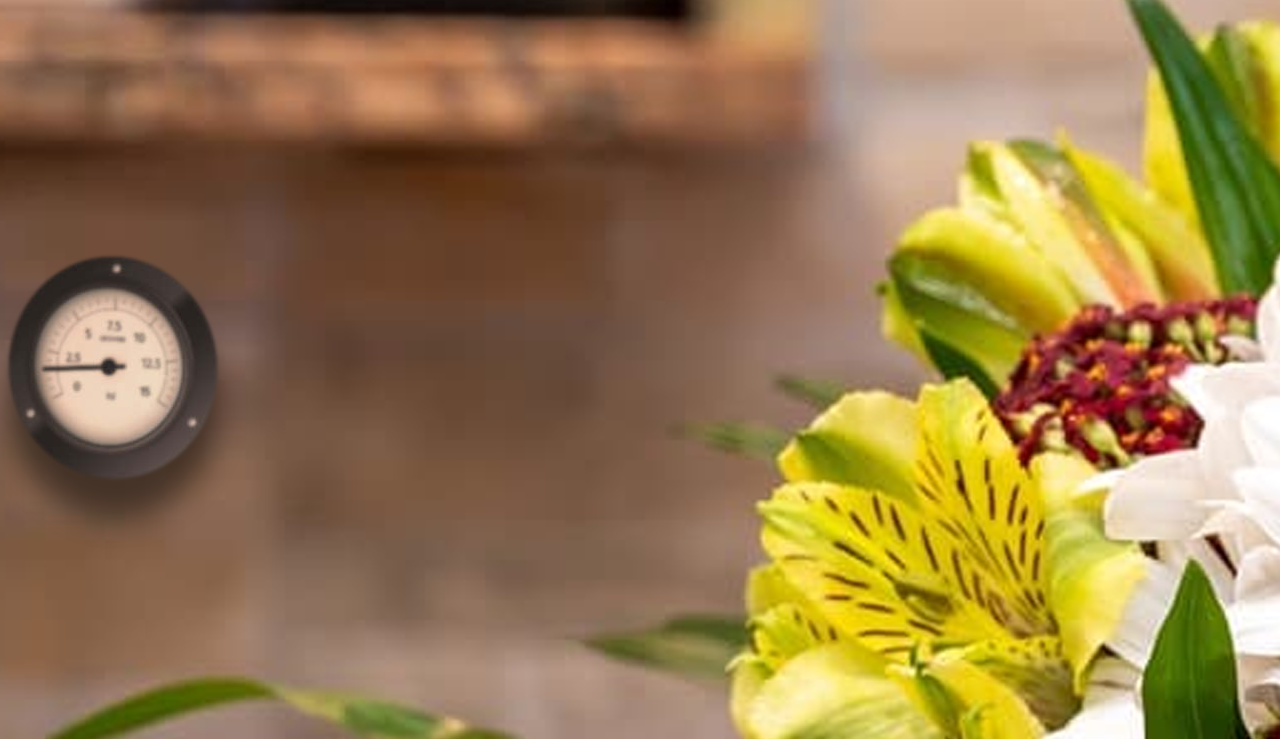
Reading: 1.5 (kV)
